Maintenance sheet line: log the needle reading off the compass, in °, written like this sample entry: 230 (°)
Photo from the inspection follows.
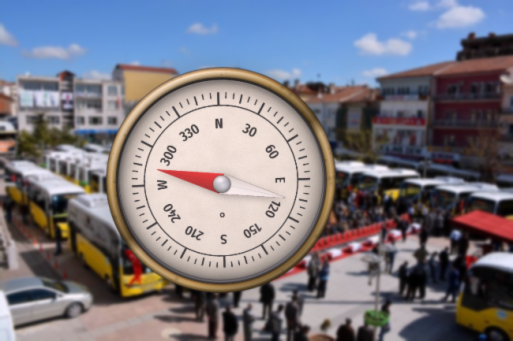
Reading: 285 (°)
